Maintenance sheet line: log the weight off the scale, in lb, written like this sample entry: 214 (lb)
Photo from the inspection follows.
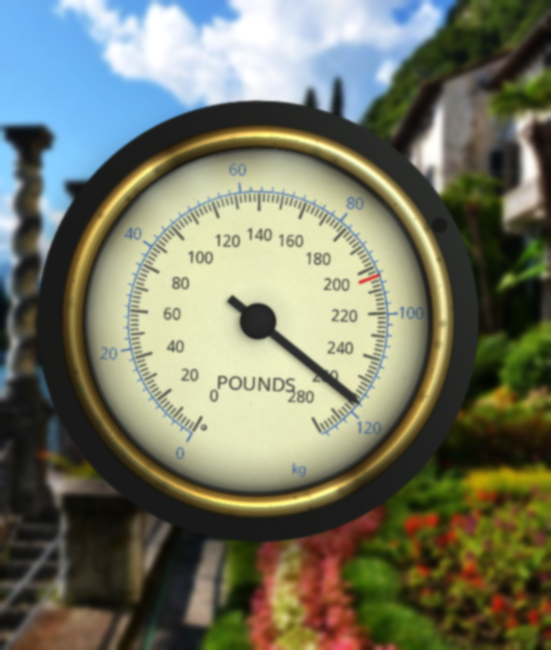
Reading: 260 (lb)
